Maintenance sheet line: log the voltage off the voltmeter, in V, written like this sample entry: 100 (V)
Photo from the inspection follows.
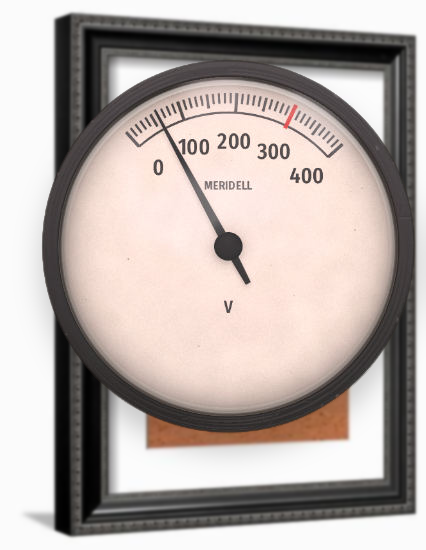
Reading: 60 (V)
